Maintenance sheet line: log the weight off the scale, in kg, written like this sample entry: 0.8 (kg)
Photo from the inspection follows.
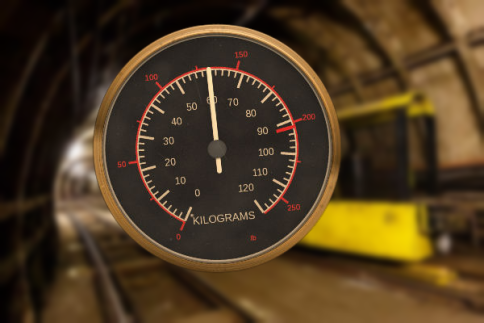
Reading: 60 (kg)
